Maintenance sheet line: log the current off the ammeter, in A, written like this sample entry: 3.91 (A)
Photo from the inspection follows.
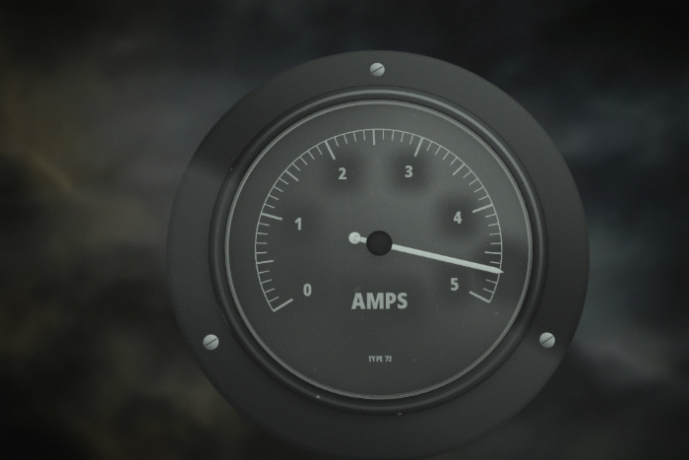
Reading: 4.7 (A)
